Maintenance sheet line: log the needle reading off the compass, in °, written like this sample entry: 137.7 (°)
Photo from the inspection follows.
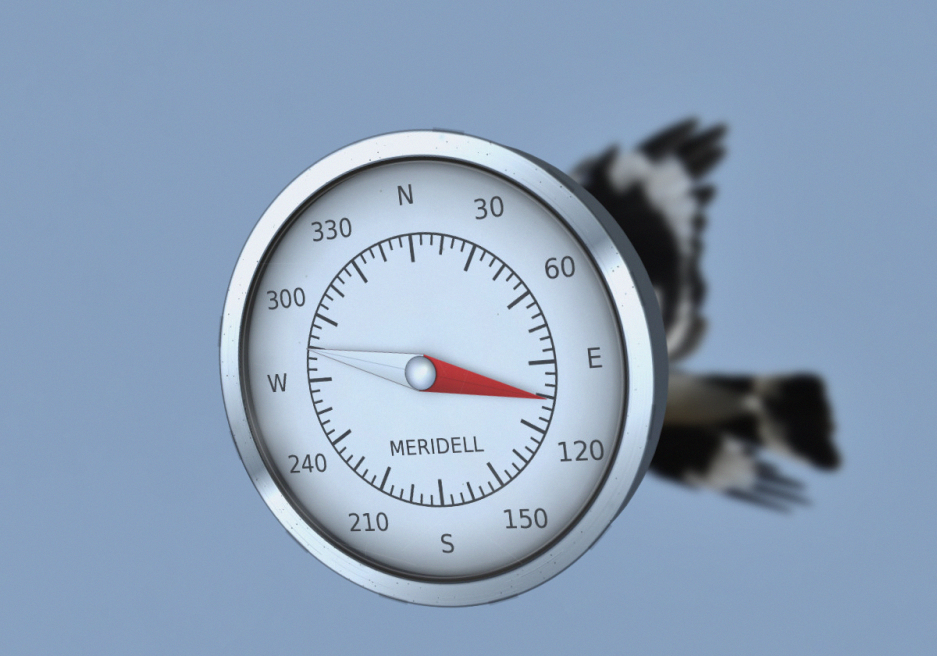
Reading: 105 (°)
